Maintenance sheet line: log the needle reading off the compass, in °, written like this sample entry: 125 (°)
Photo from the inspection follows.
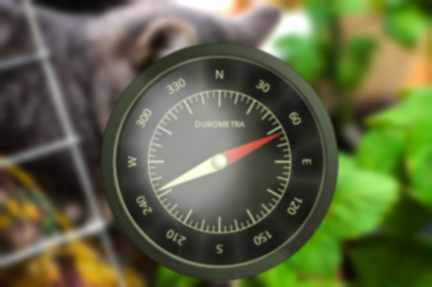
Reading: 65 (°)
